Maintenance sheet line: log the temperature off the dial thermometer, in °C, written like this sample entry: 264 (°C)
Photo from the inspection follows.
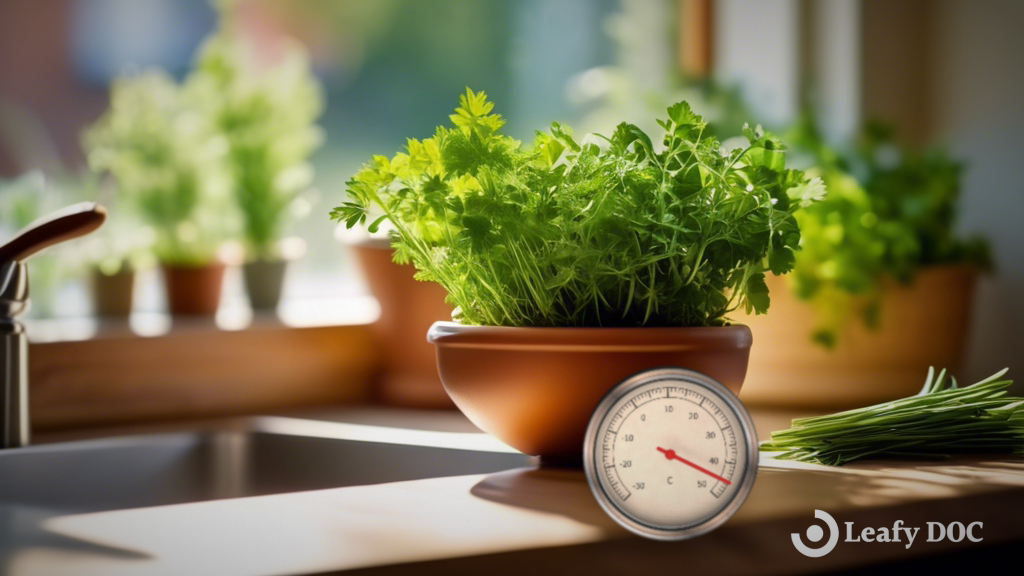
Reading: 45 (°C)
